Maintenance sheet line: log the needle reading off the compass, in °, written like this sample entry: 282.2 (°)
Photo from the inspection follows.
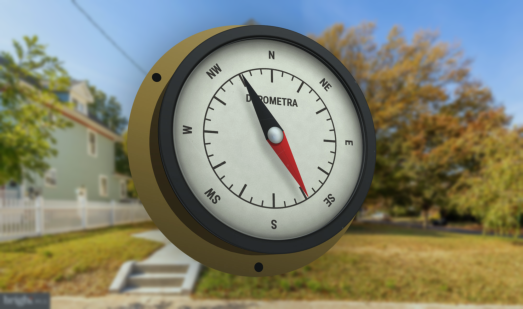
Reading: 150 (°)
